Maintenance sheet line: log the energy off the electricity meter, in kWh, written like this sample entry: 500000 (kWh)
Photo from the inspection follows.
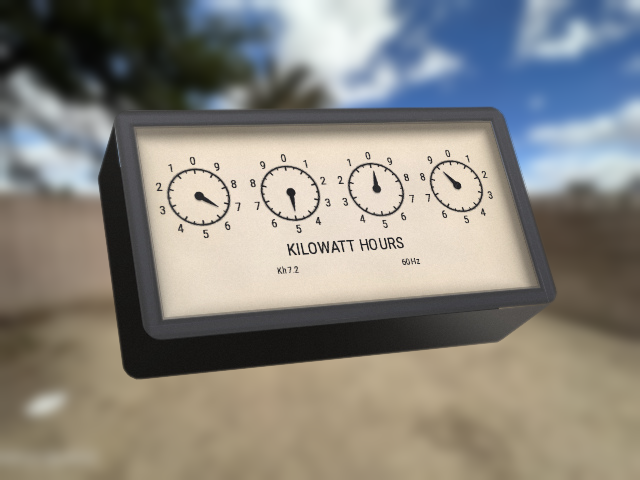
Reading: 6499 (kWh)
